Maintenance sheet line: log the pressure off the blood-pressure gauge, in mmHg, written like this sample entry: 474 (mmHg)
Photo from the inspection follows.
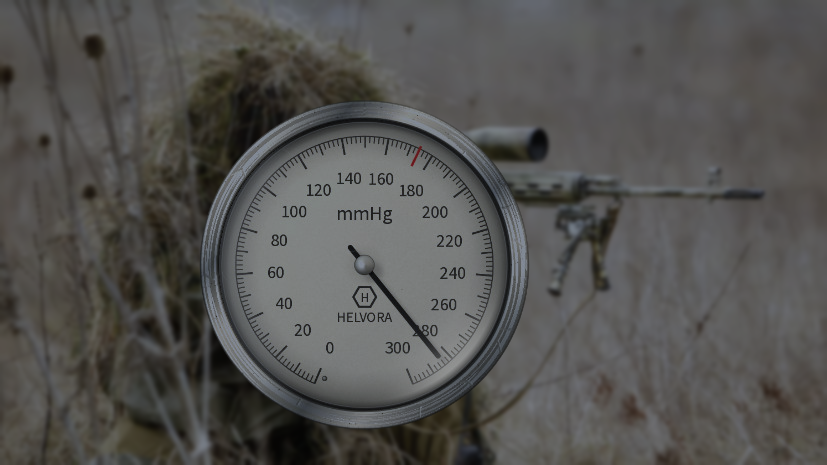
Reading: 284 (mmHg)
